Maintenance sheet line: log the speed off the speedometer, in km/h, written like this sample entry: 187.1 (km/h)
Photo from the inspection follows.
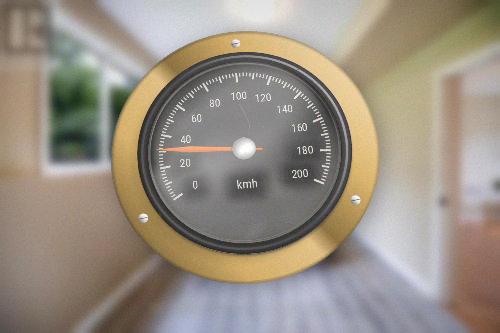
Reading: 30 (km/h)
